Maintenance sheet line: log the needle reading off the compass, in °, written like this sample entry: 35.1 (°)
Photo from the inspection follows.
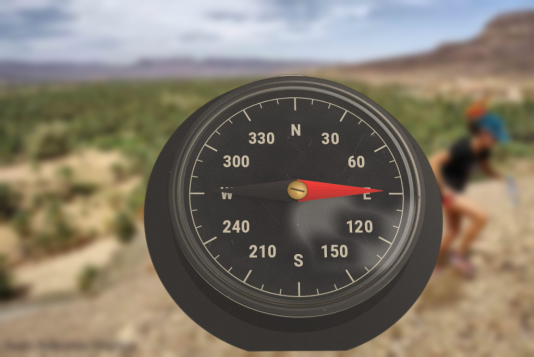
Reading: 90 (°)
